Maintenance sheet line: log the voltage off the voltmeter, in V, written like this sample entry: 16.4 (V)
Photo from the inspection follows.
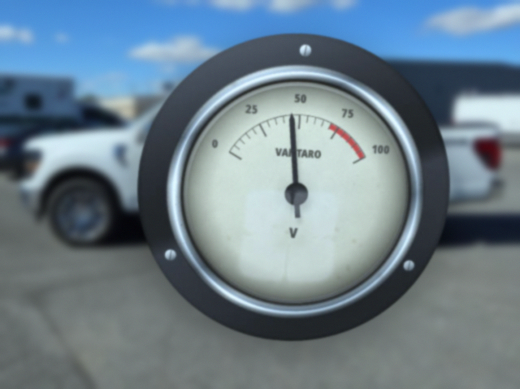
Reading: 45 (V)
